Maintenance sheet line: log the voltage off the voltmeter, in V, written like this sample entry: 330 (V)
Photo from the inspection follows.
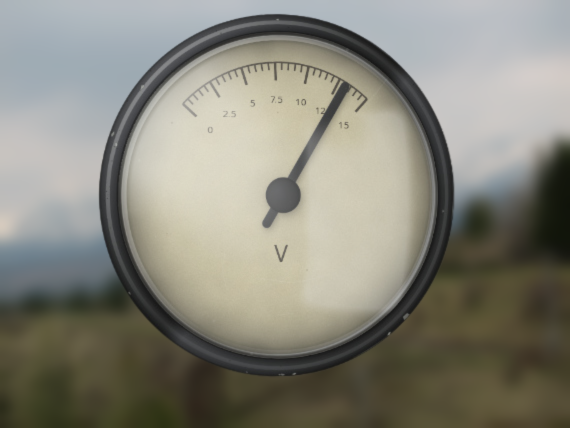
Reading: 13 (V)
